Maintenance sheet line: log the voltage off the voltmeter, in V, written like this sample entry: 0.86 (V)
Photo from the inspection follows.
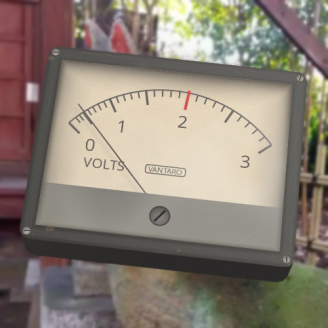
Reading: 0.5 (V)
